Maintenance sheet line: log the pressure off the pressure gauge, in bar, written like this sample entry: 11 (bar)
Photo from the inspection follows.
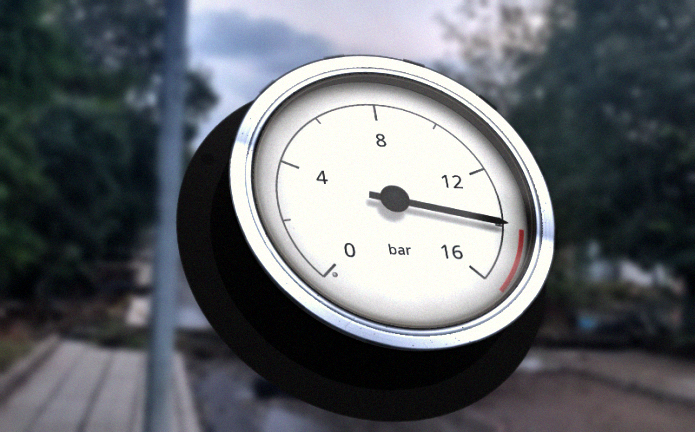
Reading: 14 (bar)
